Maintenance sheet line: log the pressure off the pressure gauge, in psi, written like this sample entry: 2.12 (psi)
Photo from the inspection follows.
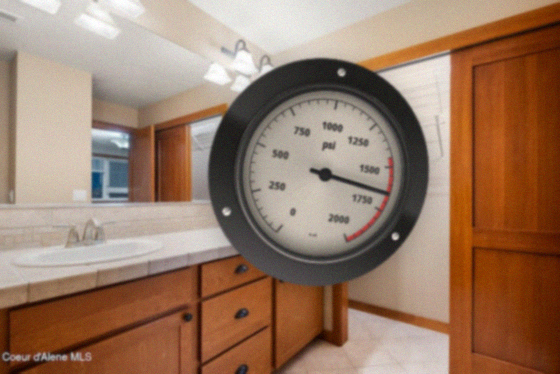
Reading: 1650 (psi)
